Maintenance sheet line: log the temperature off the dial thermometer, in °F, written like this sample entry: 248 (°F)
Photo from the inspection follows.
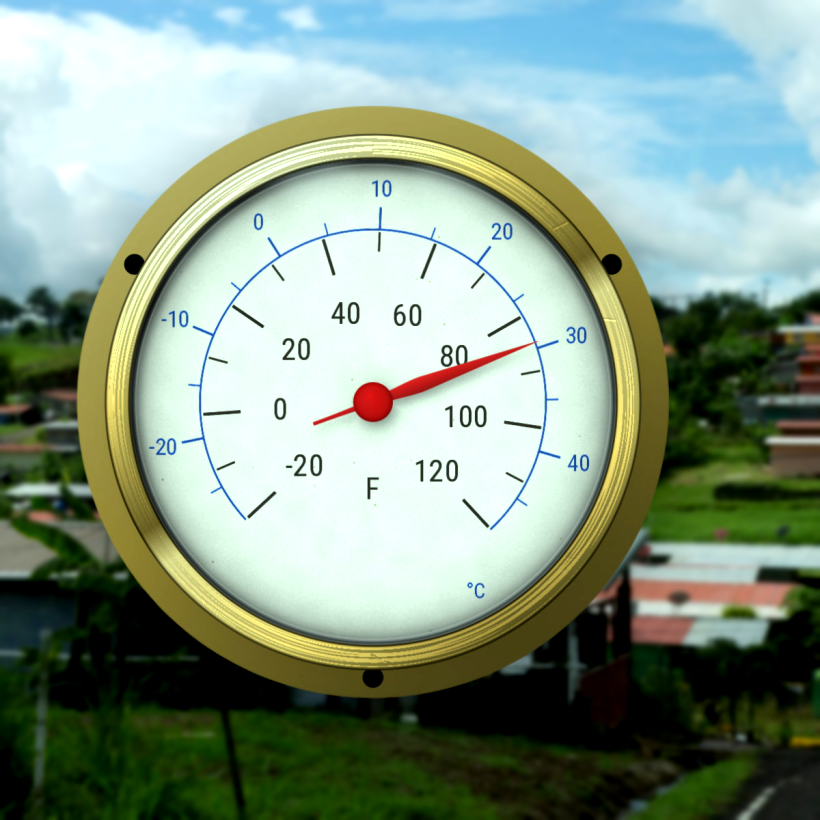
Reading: 85 (°F)
